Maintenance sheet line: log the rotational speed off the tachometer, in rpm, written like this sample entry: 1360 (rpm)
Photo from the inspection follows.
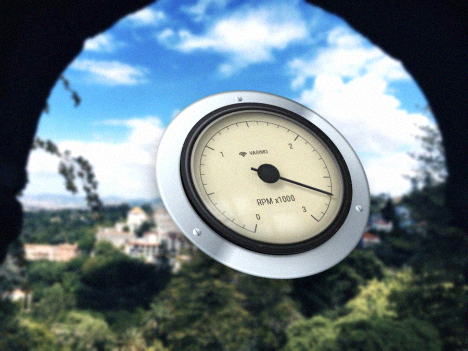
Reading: 2700 (rpm)
